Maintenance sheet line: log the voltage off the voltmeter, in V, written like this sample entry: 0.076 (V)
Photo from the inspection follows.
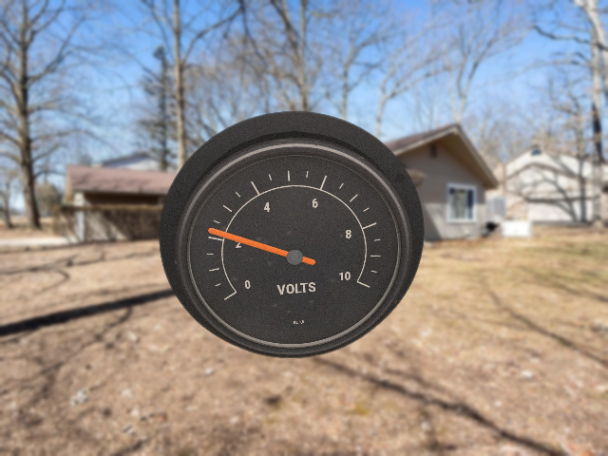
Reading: 2.25 (V)
